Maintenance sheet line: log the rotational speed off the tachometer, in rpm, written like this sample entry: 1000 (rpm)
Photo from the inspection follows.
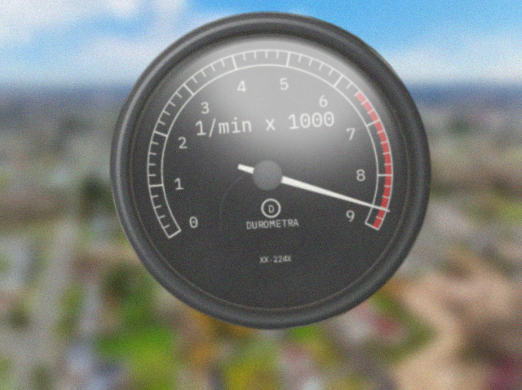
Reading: 8600 (rpm)
